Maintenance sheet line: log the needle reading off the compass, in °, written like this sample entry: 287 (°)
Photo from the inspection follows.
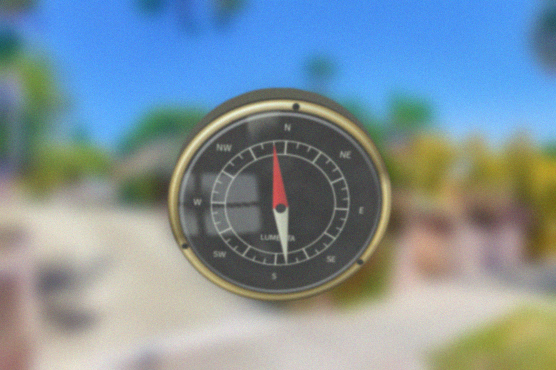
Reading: 350 (°)
